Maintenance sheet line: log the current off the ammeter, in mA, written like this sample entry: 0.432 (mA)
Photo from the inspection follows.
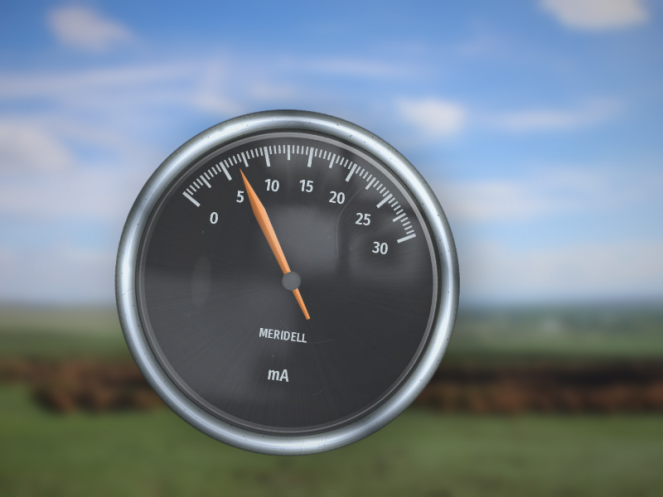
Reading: 6.5 (mA)
